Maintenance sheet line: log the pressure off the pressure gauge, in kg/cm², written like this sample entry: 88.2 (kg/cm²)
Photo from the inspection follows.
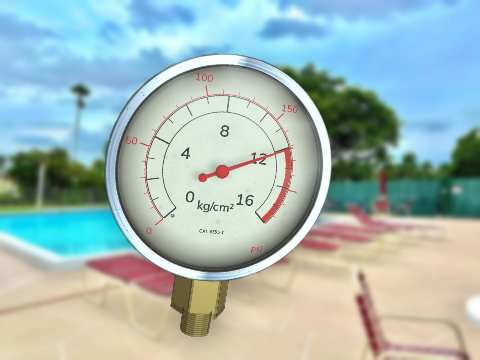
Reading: 12 (kg/cm²)
